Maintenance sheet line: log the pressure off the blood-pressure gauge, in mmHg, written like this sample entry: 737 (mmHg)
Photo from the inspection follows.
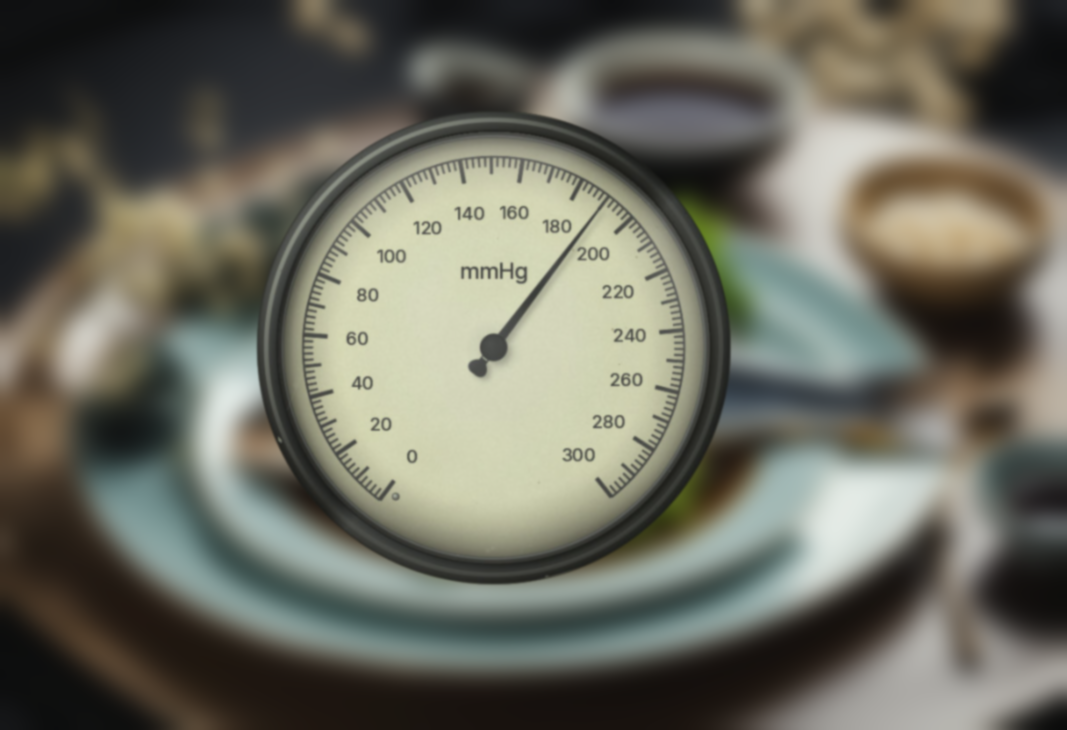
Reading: 190 (mmHg)
